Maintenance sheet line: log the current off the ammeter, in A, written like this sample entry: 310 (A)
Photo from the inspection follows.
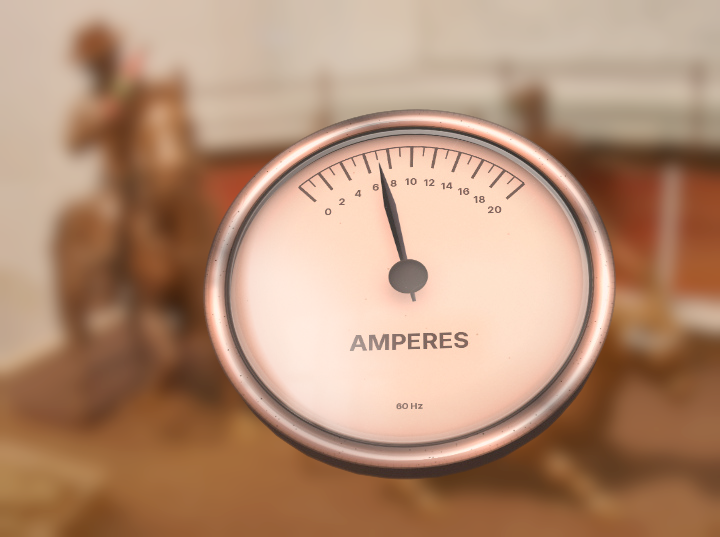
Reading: 7 (A)
